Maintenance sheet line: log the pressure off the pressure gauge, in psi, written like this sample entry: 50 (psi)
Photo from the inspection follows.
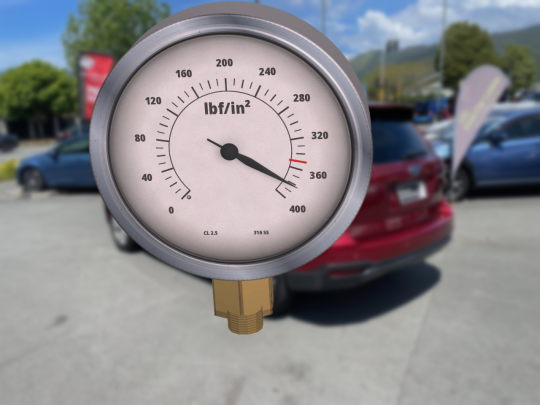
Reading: 380 (psi)
